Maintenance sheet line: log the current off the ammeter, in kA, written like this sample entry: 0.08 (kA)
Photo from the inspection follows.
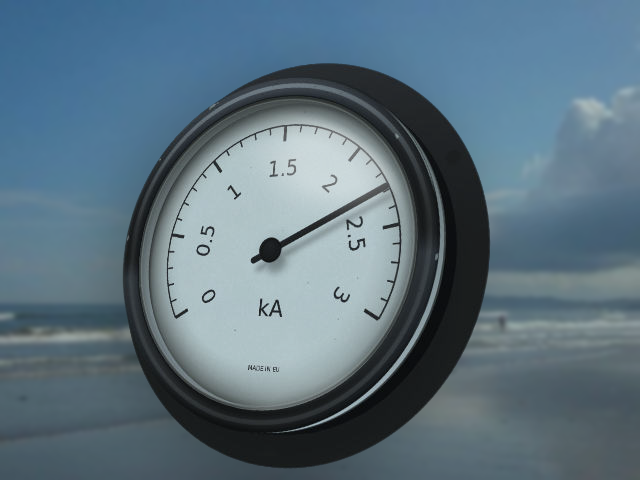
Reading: 2.3 (kA)
